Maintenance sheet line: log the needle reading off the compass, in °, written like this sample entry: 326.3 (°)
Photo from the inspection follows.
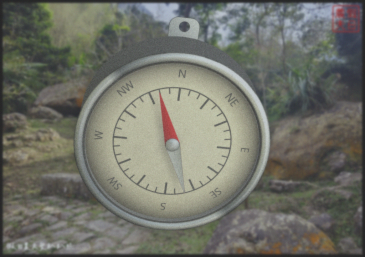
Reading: 340 (°)
